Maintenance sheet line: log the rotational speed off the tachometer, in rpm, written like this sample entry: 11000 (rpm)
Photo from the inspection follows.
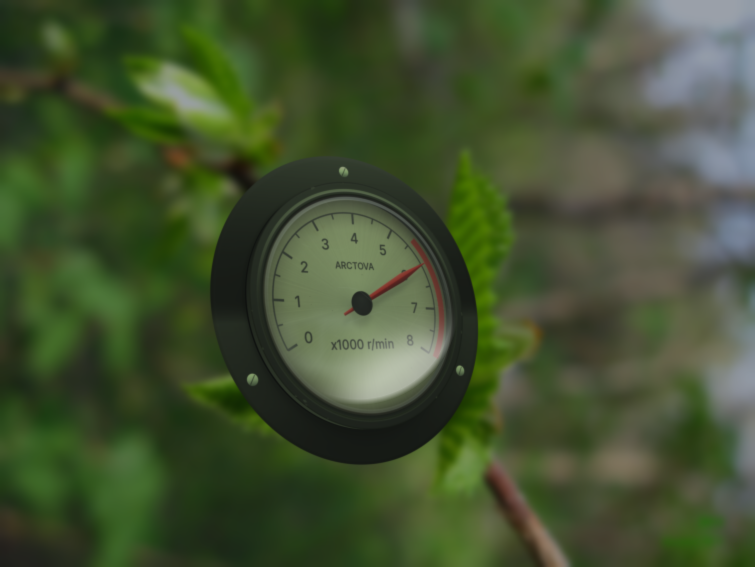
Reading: 6000 (rpm)
